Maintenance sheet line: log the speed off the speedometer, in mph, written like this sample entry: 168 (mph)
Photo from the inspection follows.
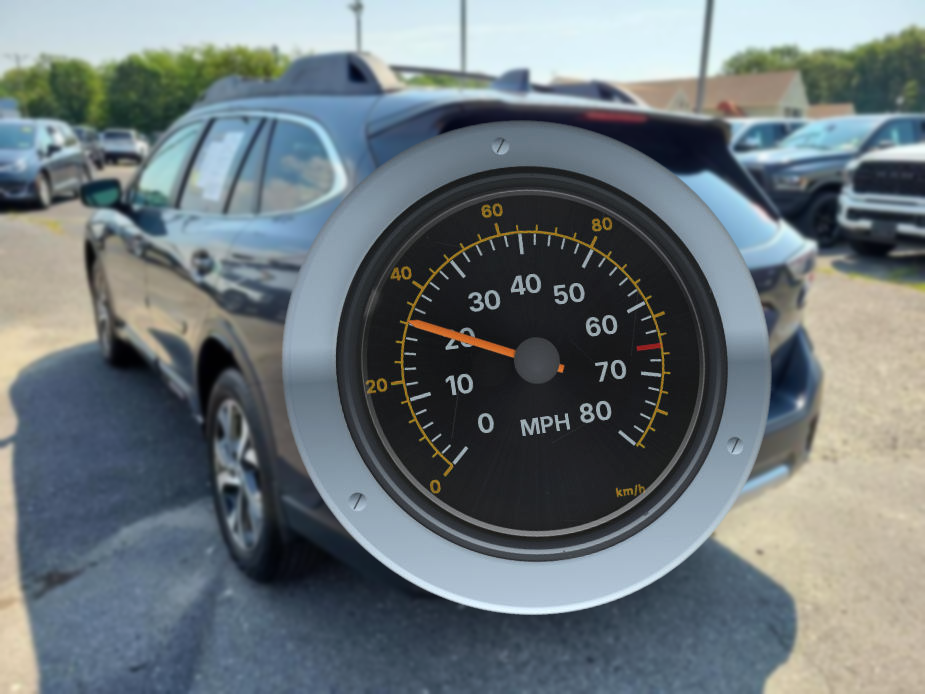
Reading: 20 (mph)
